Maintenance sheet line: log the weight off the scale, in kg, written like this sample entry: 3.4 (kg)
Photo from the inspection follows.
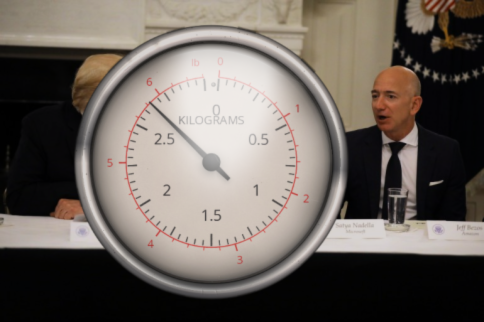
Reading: 2.65 (kg)
